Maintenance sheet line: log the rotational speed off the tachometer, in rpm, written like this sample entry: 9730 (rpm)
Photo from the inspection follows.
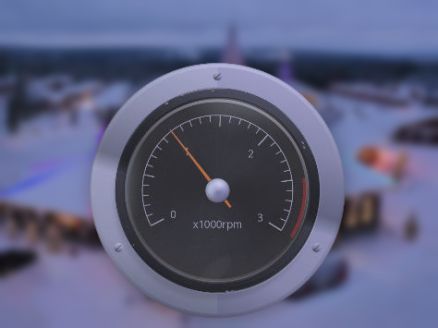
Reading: 1000 (rpm)
